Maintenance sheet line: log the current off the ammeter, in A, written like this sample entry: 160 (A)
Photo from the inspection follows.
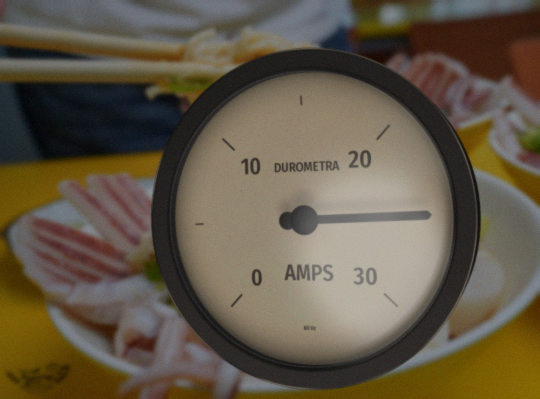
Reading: 25 (A)
